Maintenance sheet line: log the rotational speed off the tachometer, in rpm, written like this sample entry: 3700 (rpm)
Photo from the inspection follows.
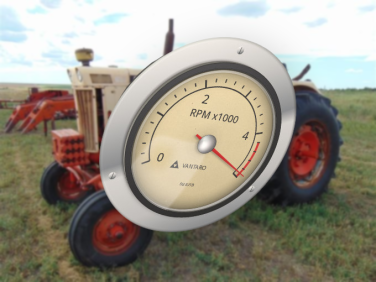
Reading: 4900 (rpm)
